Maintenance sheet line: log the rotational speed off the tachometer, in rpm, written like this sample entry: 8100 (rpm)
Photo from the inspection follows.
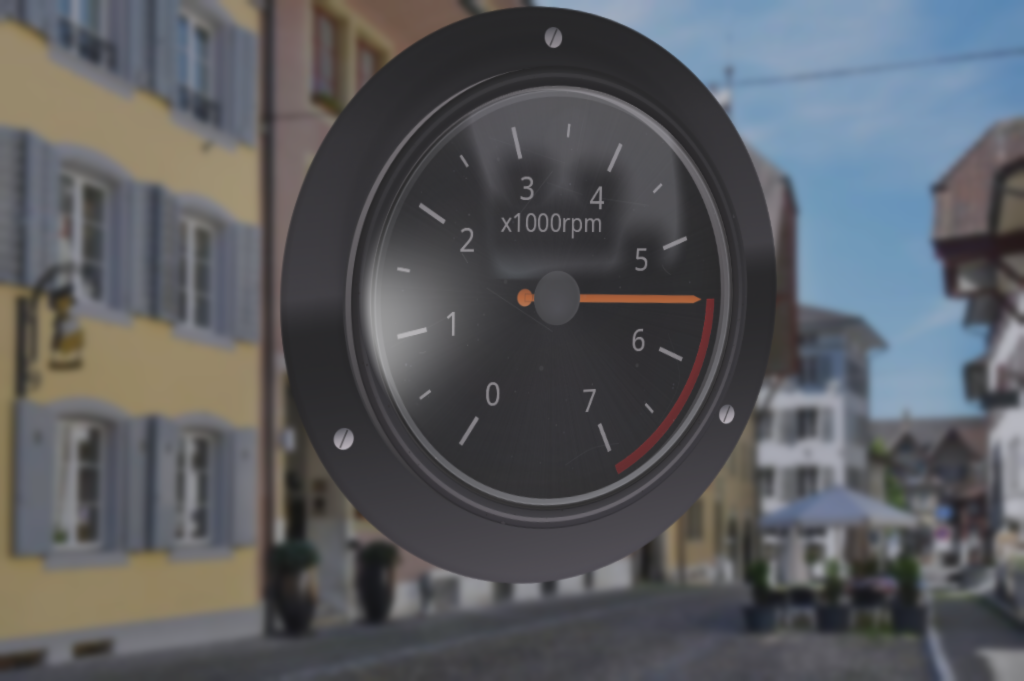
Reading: 5500 (rpm)
